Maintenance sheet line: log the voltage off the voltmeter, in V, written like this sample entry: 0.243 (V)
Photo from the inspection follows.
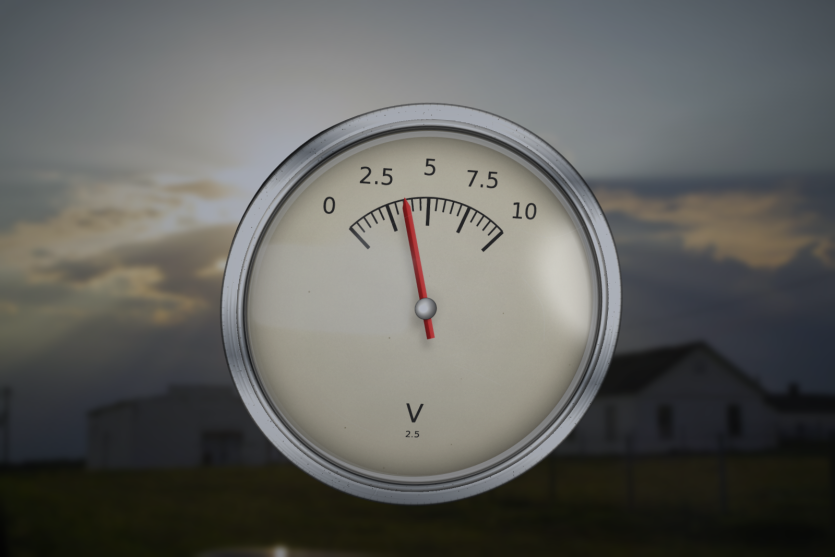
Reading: 3.5 (V)
